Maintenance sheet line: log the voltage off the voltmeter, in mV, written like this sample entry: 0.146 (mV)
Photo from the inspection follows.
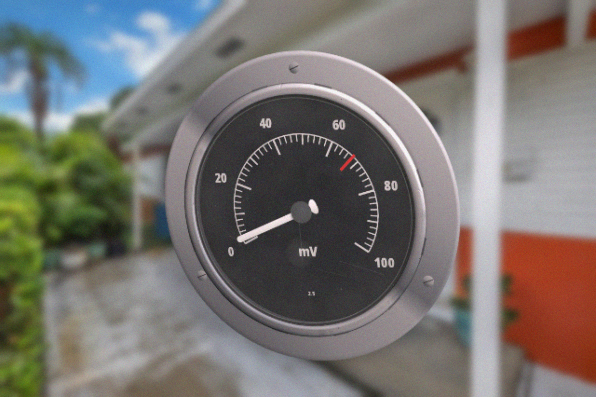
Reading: 2 (mV)
